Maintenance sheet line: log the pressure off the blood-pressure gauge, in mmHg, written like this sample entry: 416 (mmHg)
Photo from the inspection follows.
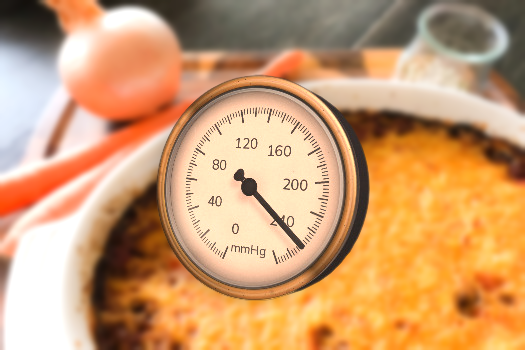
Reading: 240 (mmHg)
